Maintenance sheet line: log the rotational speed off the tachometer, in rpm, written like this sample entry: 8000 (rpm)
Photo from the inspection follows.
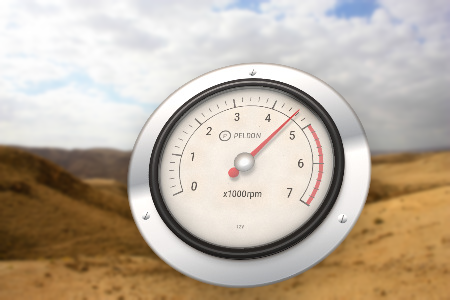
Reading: 4600 (rpm)
